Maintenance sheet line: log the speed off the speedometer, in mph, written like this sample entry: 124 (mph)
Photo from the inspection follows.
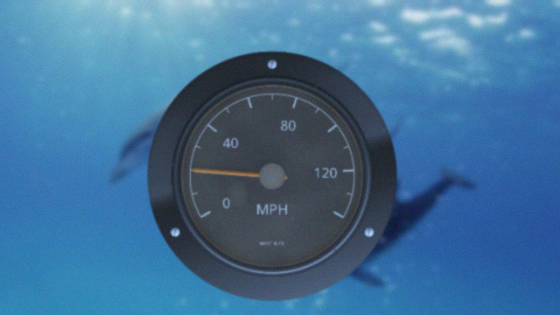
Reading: 20 (mph)
